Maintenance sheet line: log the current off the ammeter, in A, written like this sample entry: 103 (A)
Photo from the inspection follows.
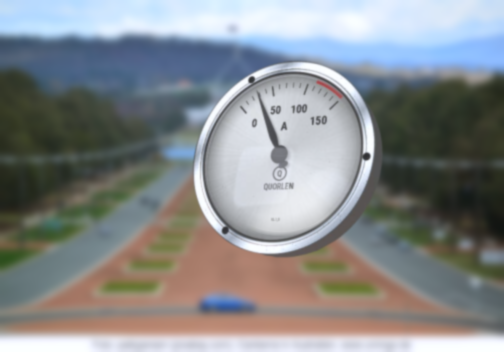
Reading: 30 (A)
